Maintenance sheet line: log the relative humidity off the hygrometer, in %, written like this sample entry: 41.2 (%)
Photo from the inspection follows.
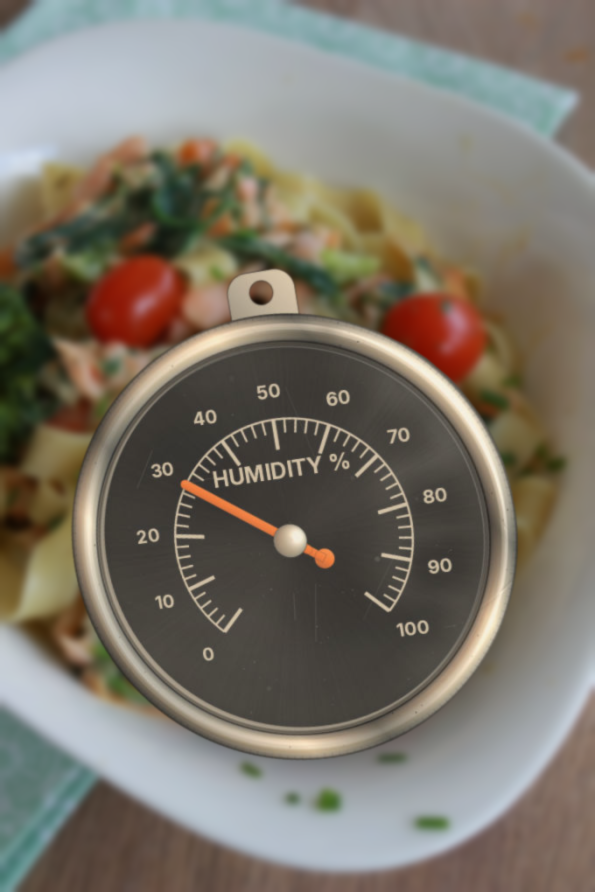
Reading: 30 (%)
